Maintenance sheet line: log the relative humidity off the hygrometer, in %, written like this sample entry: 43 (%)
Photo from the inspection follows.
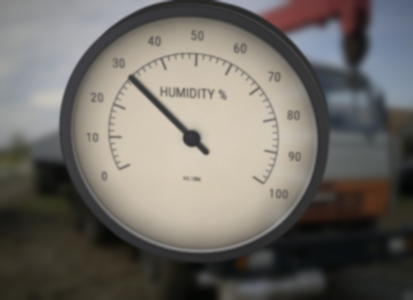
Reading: 30 (%)
